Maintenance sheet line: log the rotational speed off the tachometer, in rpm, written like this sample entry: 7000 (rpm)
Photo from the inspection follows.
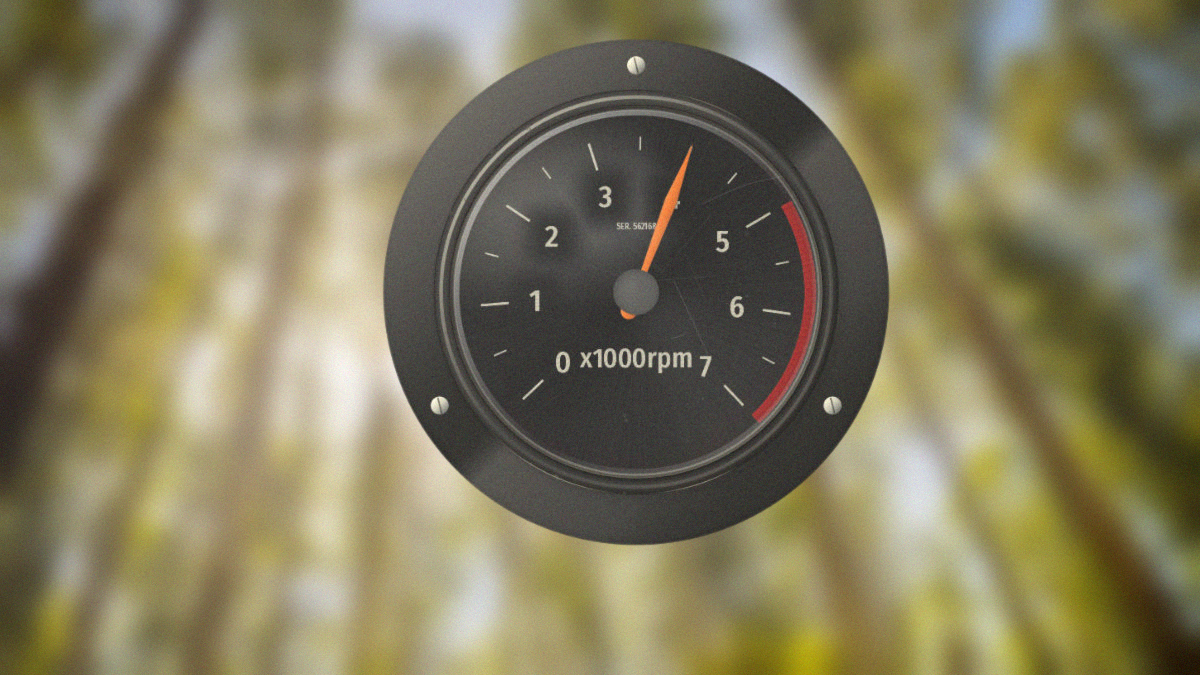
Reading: 4000 (rpm)
